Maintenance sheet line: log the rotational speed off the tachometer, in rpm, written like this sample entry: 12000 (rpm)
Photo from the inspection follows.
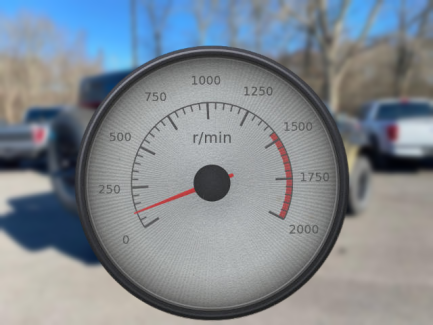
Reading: 100 (rpm)
